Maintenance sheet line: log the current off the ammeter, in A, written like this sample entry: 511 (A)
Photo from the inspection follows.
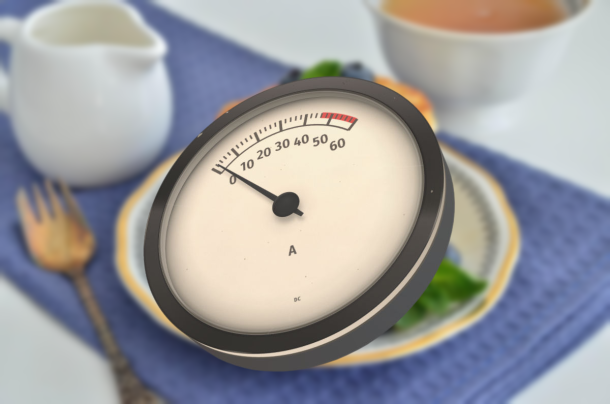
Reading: 2 (A)
